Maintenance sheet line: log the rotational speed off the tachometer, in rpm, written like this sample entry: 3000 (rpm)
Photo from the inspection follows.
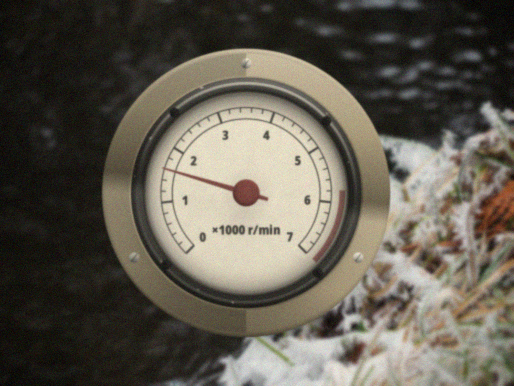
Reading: 1600 (rpm)
